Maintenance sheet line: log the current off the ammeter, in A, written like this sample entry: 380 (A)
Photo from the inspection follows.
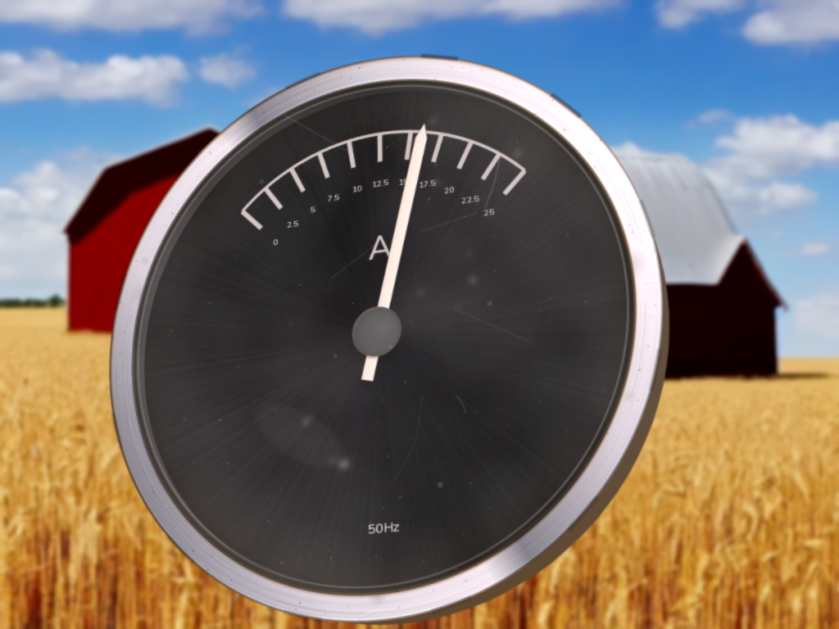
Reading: 16.25 (A)
